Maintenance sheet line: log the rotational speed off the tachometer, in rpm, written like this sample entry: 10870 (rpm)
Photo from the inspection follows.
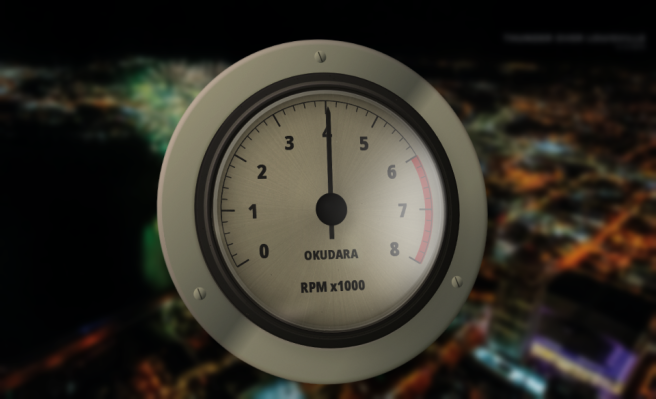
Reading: 4000 (rpm)
